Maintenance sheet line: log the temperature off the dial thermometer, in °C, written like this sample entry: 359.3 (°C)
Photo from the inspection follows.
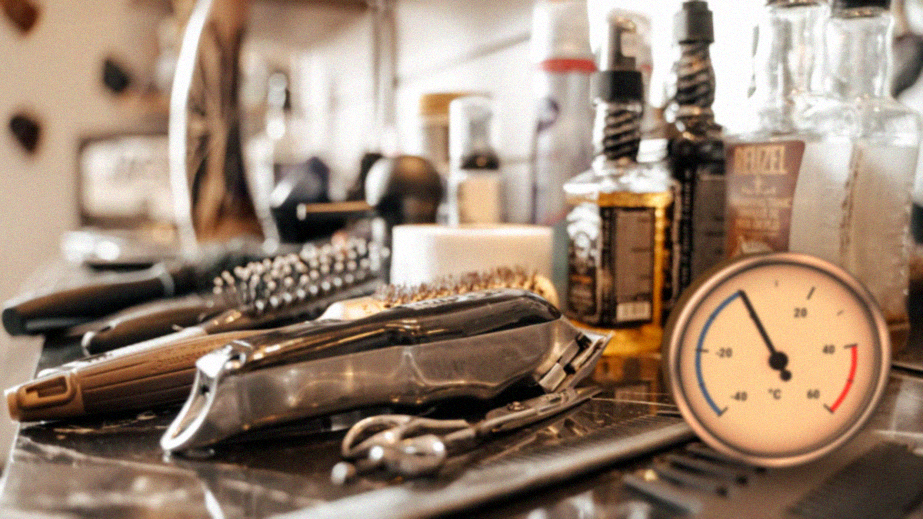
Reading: 0 (°C)
